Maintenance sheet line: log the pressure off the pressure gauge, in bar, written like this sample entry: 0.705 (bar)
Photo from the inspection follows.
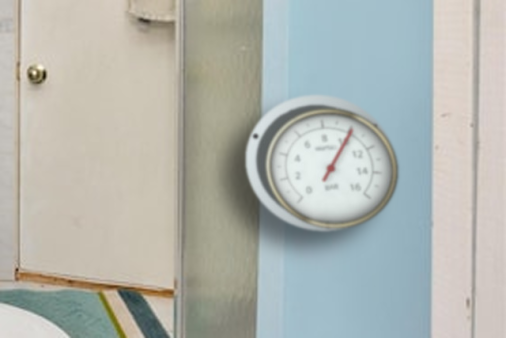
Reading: 10 (bar)
